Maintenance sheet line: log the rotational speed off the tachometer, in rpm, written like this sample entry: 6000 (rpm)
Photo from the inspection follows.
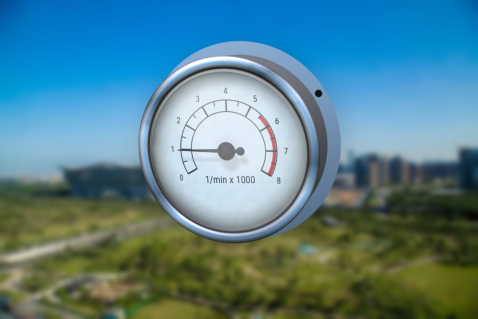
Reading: 1000 (rpm)
